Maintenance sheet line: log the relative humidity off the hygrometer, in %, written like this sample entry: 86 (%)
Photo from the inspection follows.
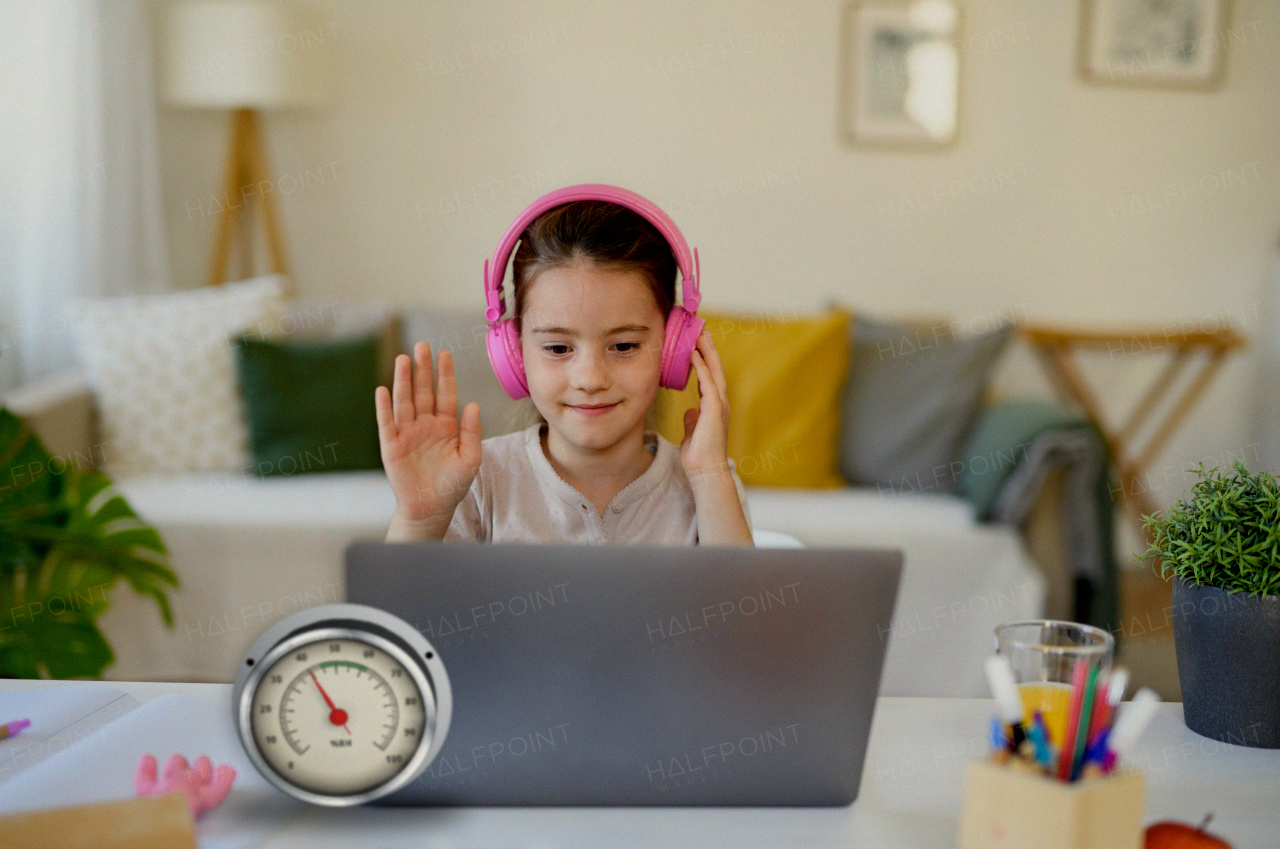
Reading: 40 (%)
